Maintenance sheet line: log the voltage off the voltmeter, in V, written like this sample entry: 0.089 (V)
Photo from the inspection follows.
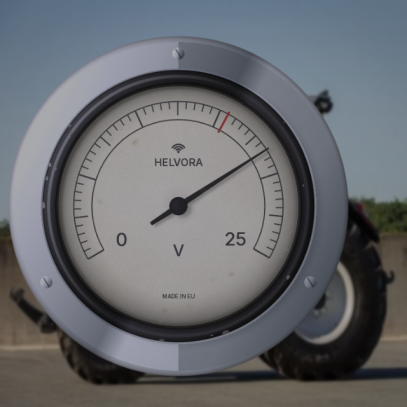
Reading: 18.5 (V)
